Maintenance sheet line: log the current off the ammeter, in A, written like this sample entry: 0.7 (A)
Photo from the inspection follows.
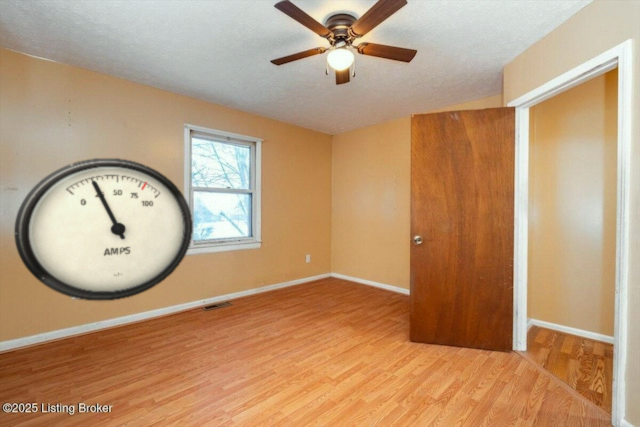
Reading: 25 (A)
